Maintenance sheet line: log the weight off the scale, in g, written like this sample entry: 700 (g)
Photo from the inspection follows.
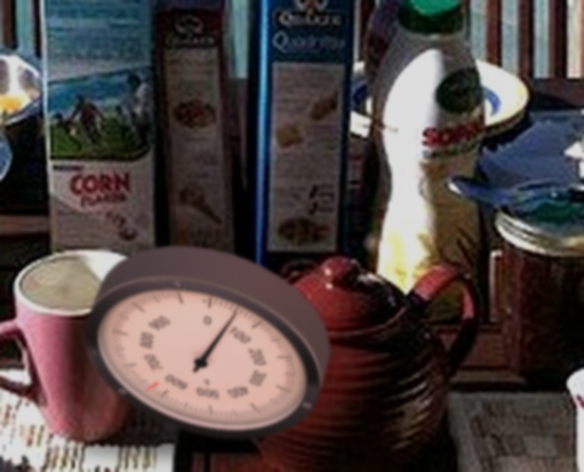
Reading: 50 (g)
